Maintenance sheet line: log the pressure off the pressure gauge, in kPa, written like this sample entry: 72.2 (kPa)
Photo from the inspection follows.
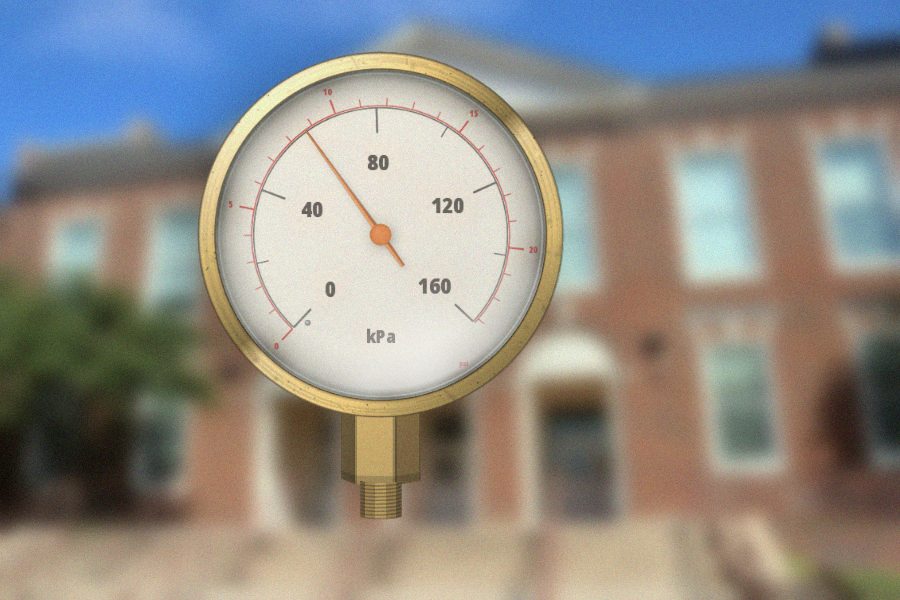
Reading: 60 (kPa)
